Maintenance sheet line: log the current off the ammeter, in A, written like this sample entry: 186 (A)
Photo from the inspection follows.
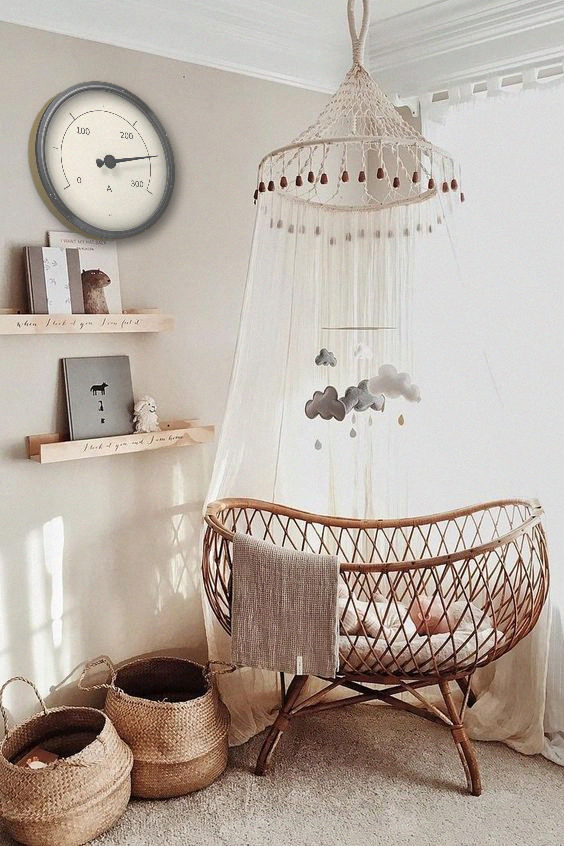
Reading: 250 (A)
